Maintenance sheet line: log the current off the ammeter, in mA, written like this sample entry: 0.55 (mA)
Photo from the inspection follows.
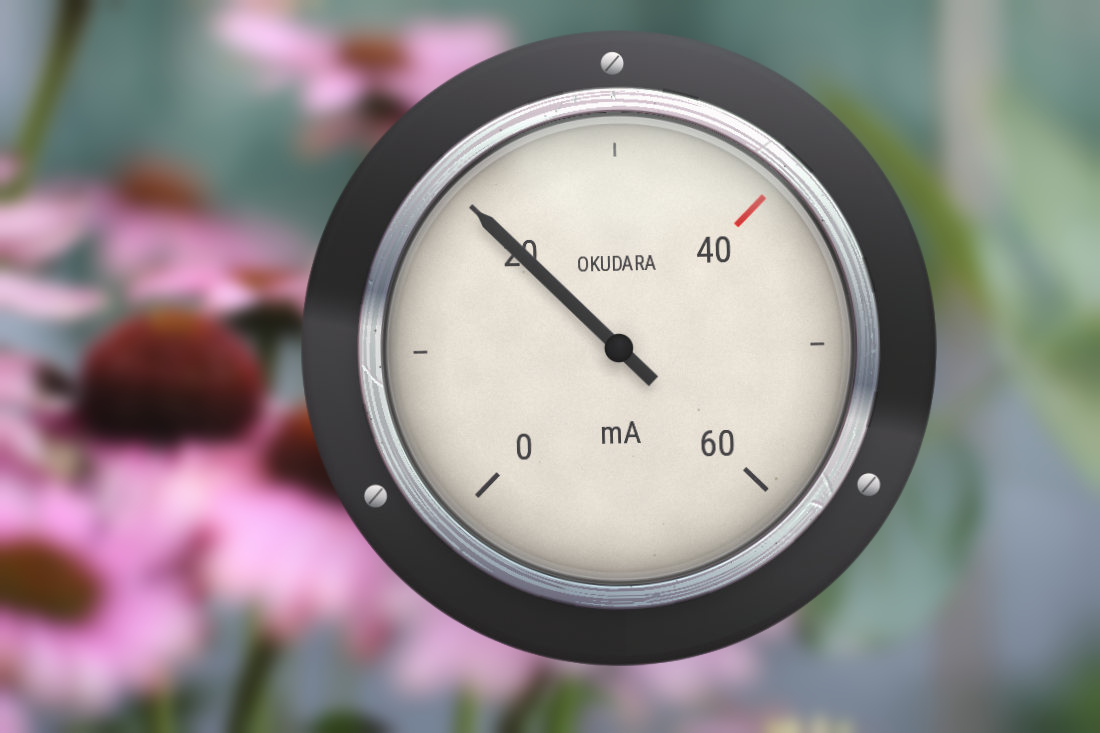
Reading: 20 (mA)
